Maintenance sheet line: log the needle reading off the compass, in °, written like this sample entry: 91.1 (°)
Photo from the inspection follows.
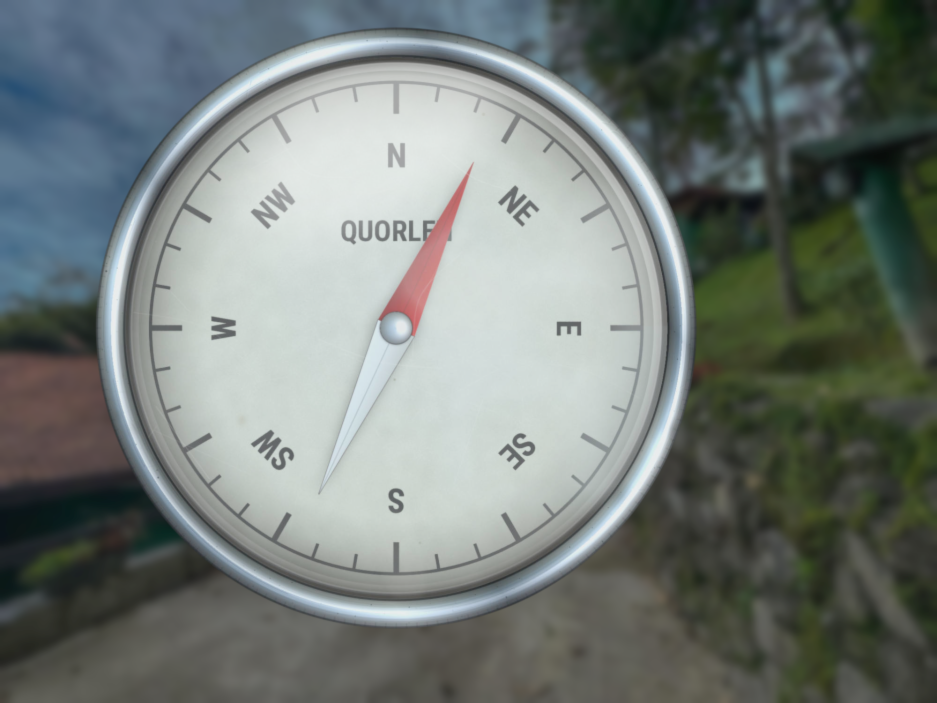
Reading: 25 (°)
